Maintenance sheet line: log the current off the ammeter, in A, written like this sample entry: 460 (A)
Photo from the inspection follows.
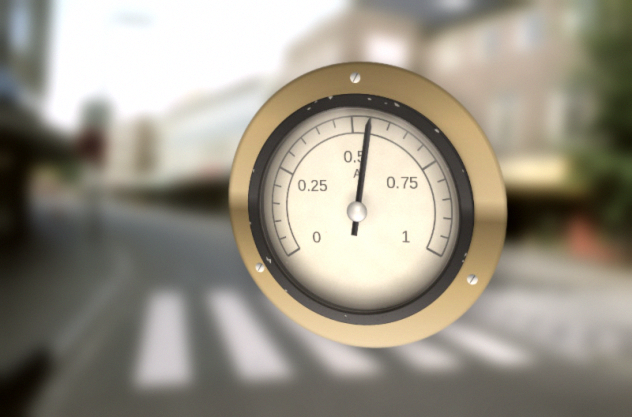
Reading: 0.55 (A)
